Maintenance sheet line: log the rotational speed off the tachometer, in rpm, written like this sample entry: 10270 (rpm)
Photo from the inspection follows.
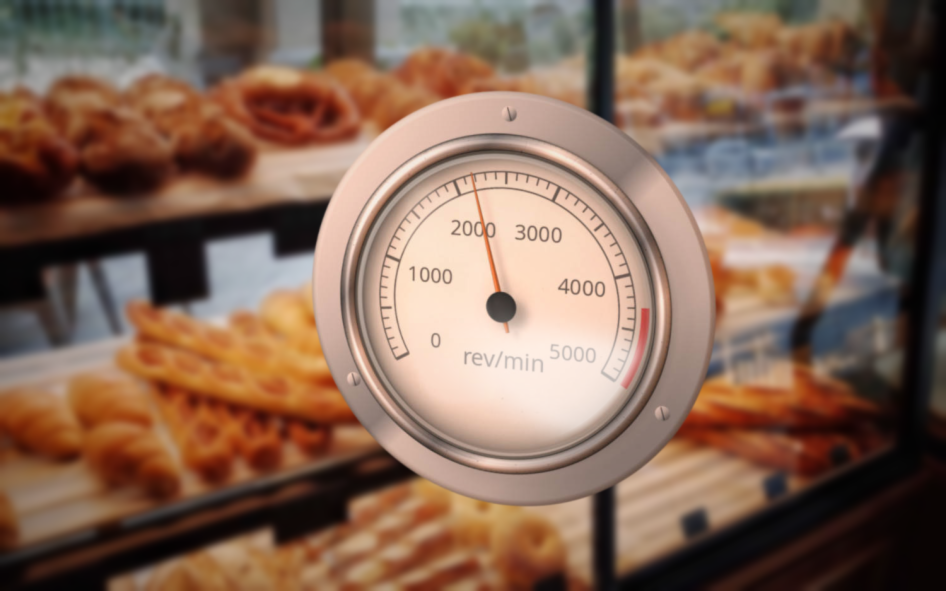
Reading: 2200 (rpm)
